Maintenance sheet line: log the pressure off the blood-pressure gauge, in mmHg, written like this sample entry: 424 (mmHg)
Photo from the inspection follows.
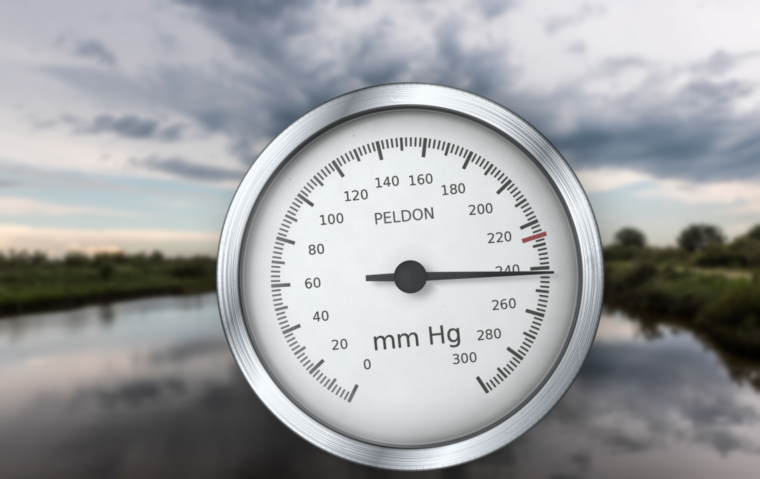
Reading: 242 (mmHg)
